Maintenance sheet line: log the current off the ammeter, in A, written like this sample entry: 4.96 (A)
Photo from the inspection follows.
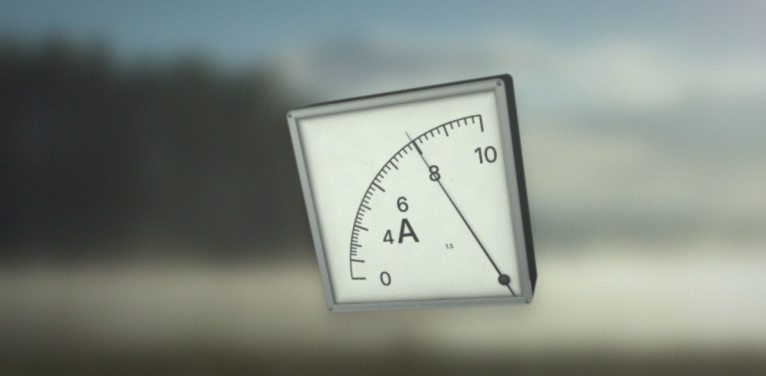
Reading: 8 (A)
